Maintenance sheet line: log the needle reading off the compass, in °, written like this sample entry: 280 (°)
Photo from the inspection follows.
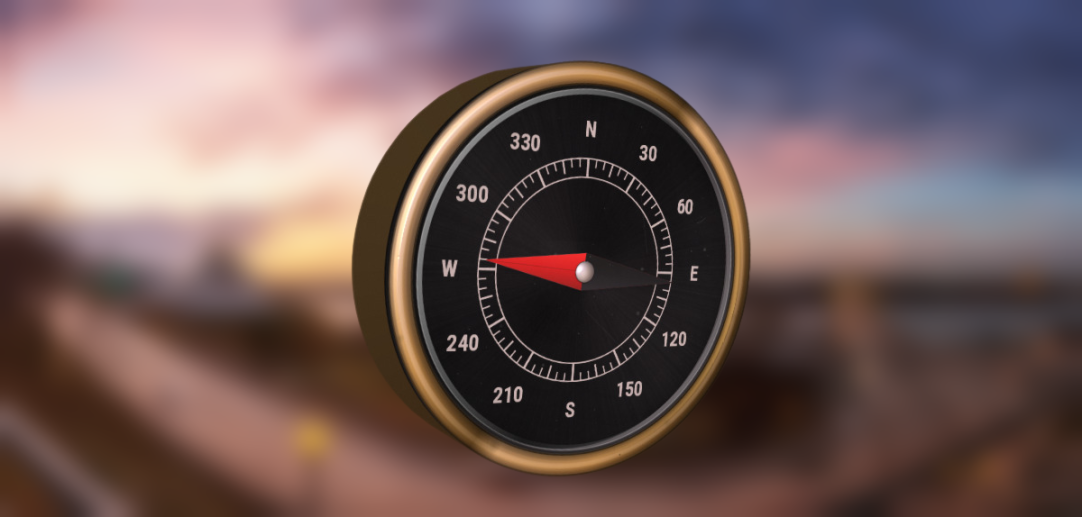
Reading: 275 (°)
